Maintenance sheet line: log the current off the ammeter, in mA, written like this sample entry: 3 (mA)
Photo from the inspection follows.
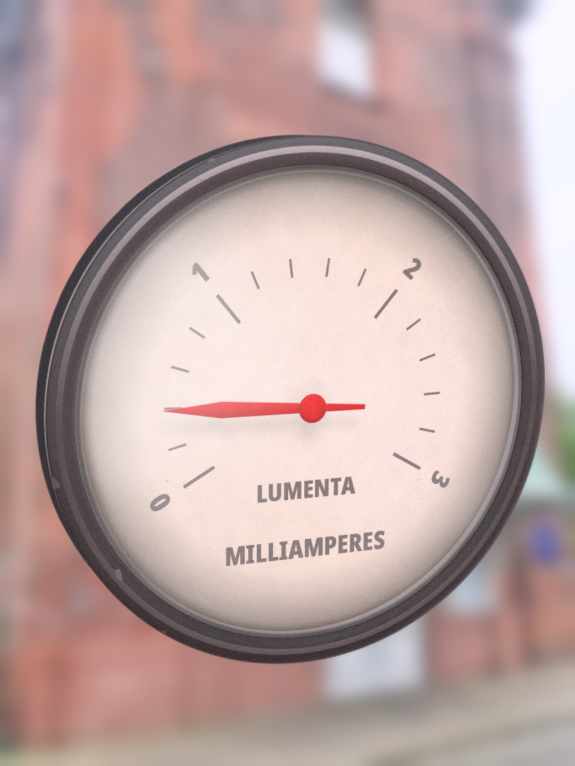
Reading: 0.4 (mA)
